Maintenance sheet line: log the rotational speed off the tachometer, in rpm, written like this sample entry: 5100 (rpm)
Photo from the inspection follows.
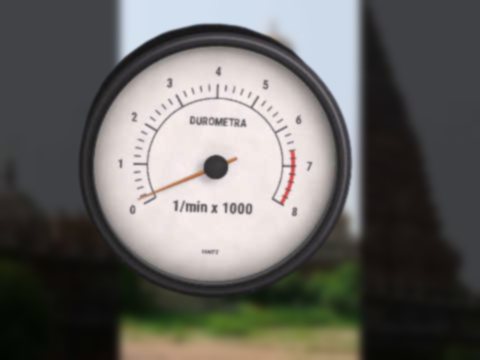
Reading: 200 (rpm)
